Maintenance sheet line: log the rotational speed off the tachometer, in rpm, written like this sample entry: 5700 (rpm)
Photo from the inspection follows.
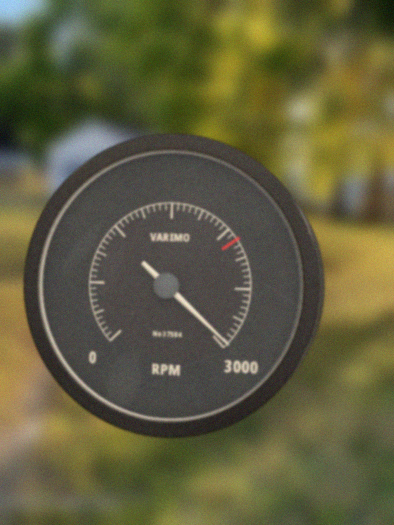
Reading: 2950 (rpm)
